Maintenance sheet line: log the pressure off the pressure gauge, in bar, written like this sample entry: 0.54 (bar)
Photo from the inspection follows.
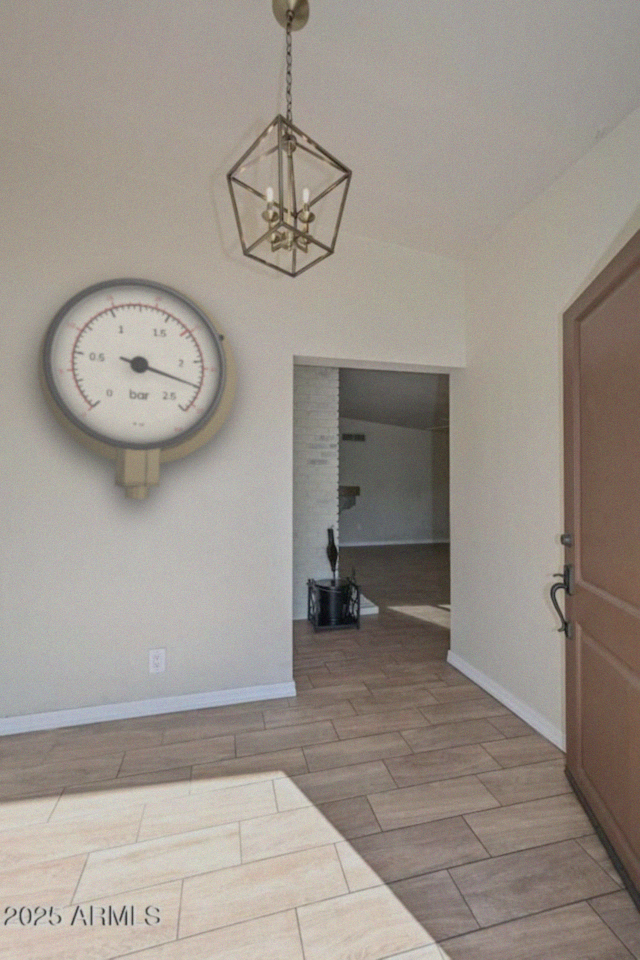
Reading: 2.25 (bar)
